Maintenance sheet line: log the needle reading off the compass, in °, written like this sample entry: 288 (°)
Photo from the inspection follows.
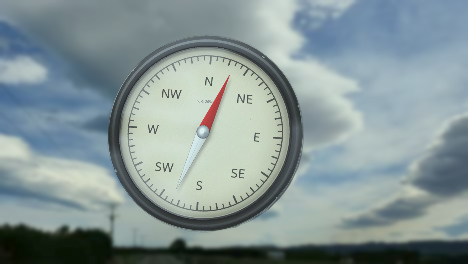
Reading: 20 (°)
